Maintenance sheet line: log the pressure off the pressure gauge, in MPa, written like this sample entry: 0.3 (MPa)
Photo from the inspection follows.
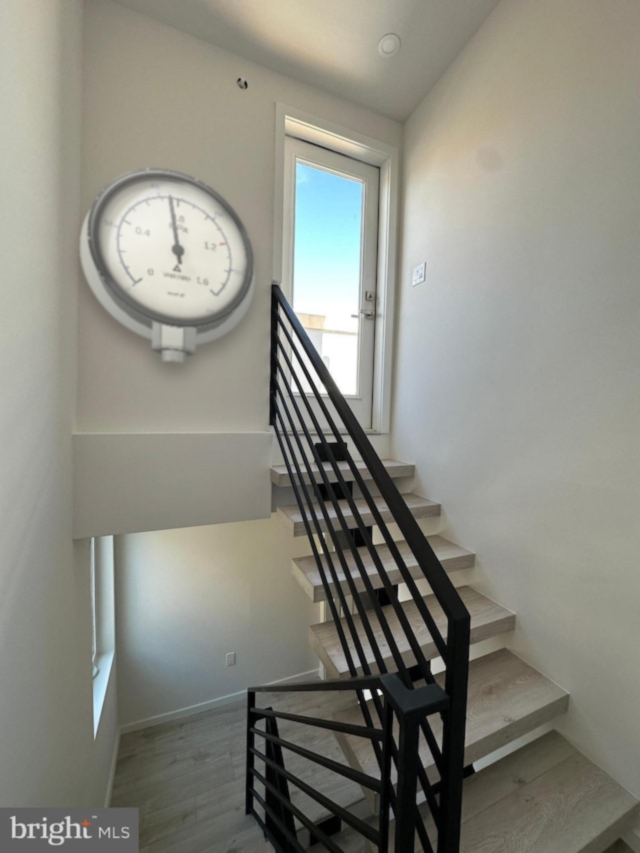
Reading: 0.75 (MPa)
